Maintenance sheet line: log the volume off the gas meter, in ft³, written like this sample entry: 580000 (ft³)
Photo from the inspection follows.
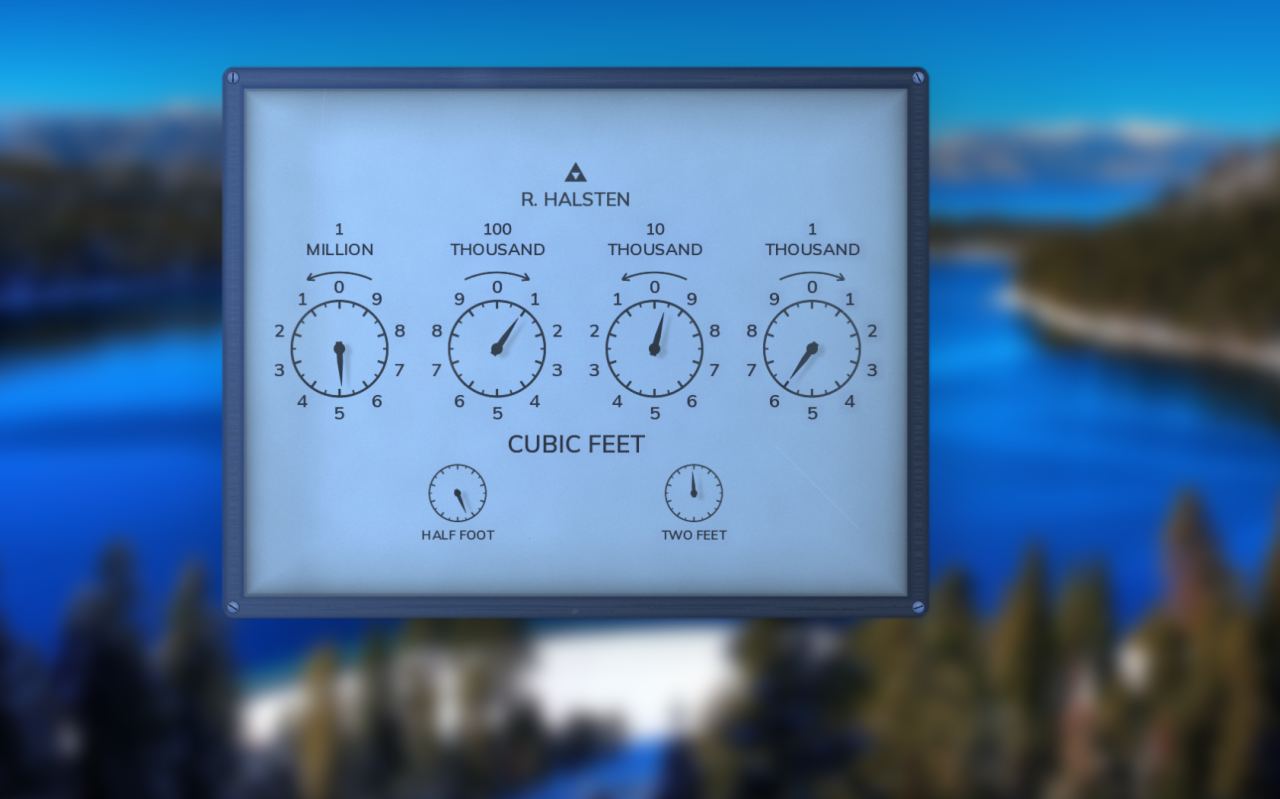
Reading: 509600 (ft³)
